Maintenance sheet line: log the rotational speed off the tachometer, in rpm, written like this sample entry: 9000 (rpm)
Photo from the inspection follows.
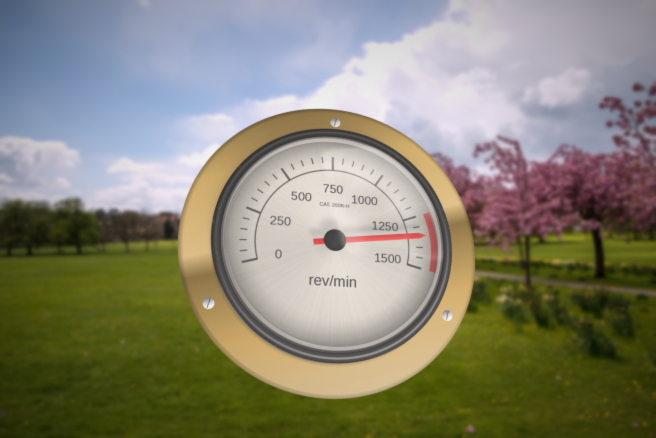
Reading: 1350 (rpm)
